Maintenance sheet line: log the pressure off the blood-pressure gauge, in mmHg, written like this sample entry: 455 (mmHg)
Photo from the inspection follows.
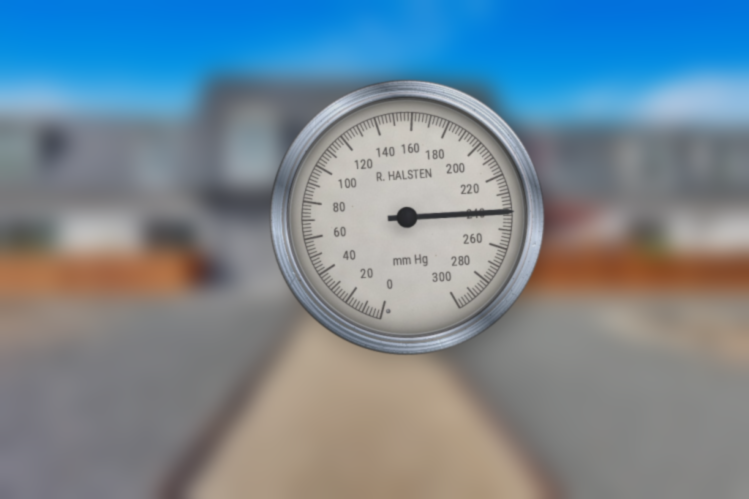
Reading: 240 (mmHg)
